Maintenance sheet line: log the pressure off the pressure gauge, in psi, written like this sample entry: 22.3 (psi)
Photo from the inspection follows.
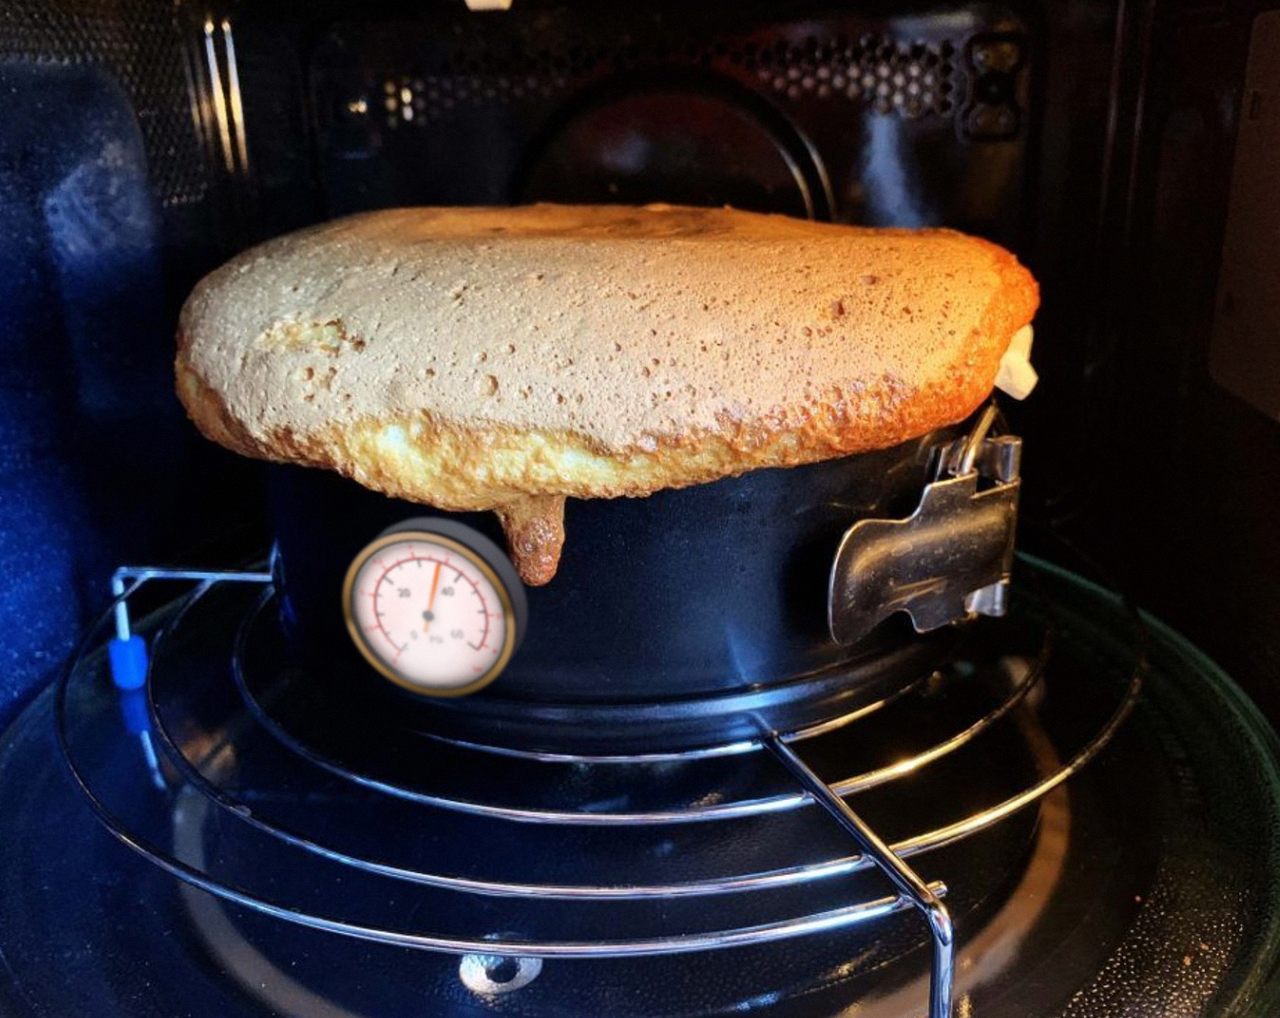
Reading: 35 (psi)
